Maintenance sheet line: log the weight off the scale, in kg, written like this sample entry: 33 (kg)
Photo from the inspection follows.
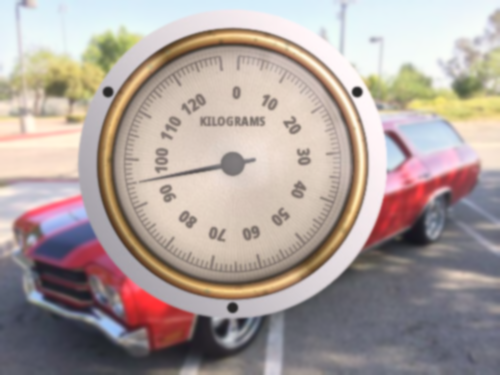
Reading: 95 (kg)
